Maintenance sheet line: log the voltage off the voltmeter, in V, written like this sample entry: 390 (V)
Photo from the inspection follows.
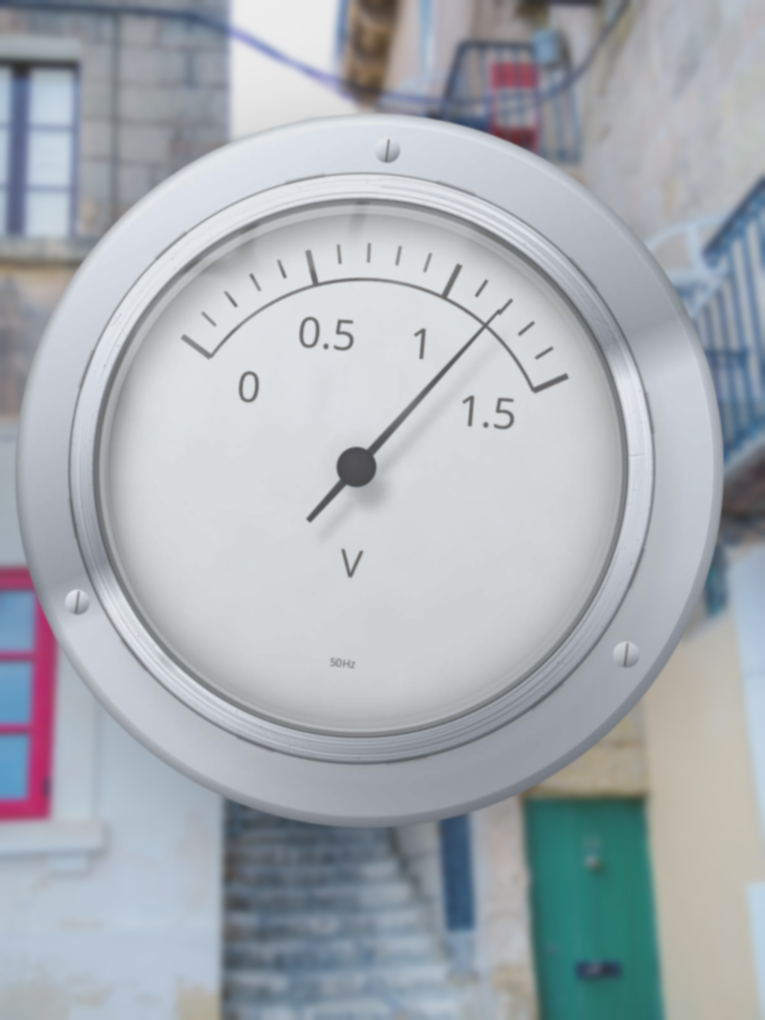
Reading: 1.2 (V)
